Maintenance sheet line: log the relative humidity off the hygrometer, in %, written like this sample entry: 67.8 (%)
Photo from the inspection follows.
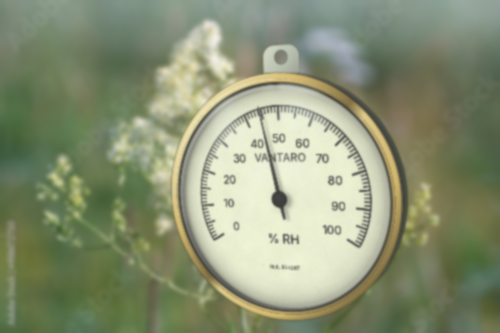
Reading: 45 (%)
